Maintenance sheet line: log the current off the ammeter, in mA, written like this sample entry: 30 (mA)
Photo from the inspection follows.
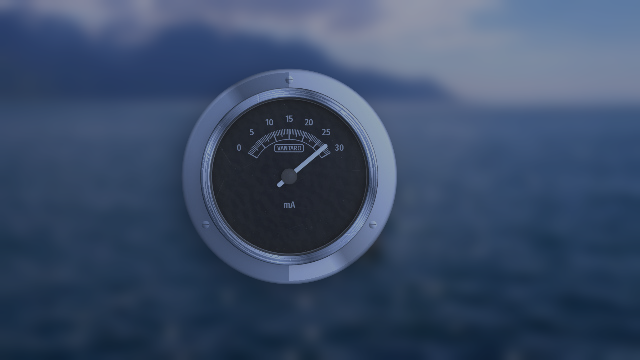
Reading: 27.5 (mA)
